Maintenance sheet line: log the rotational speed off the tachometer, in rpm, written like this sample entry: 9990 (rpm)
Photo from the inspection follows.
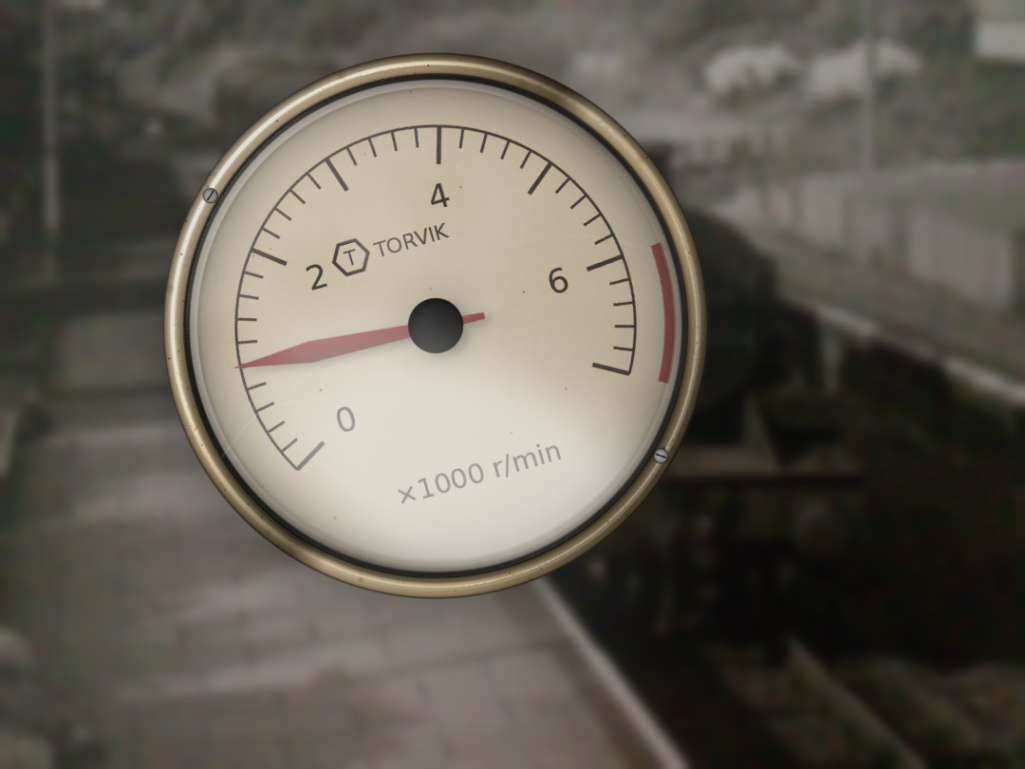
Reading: 1000 (rpm)
